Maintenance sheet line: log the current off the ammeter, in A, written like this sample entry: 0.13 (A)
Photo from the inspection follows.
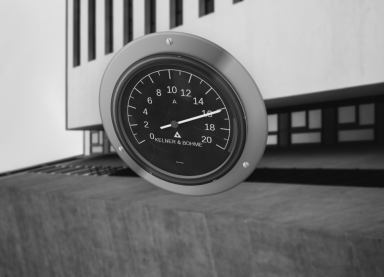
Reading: 16 (A)
